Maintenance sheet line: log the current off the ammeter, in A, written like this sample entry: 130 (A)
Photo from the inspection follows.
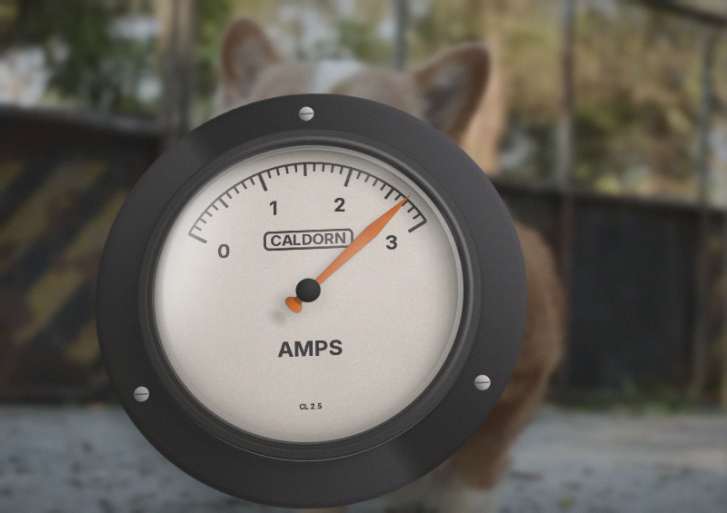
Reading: 2.7 (A)
